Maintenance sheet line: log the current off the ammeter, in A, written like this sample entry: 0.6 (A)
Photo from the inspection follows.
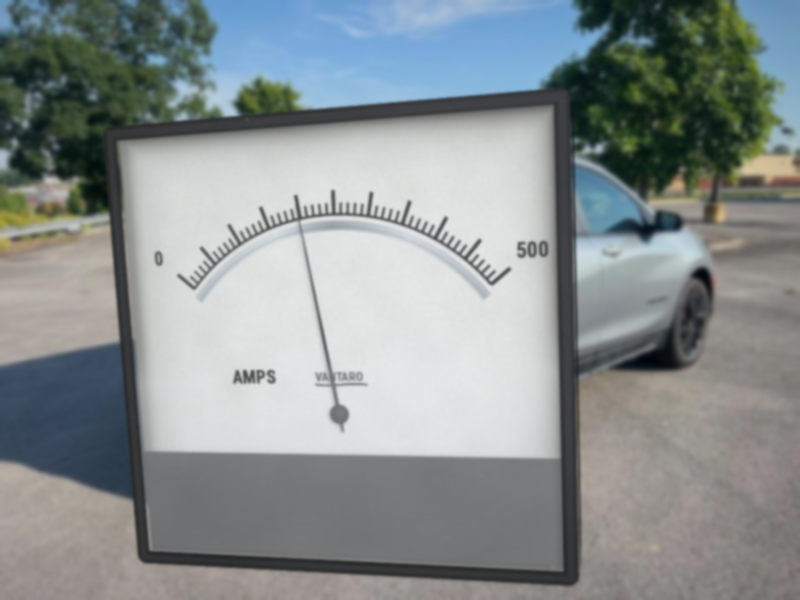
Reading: 200 (A)
